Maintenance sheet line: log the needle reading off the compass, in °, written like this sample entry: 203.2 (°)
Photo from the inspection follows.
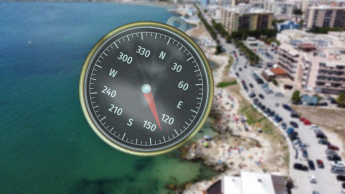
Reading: 135 (°)
